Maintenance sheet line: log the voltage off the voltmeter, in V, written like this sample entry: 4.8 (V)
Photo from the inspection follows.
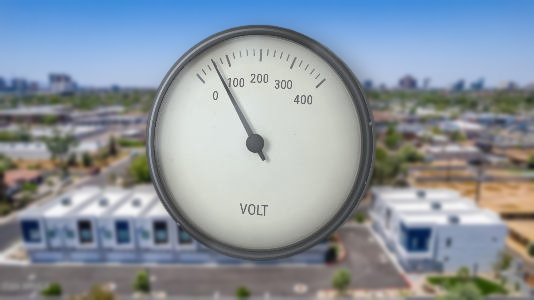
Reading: 60 (V)
